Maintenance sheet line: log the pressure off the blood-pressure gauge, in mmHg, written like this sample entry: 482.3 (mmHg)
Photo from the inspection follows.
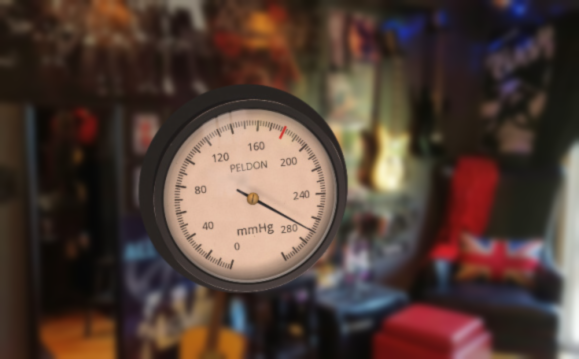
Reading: 270 (mmHg)
